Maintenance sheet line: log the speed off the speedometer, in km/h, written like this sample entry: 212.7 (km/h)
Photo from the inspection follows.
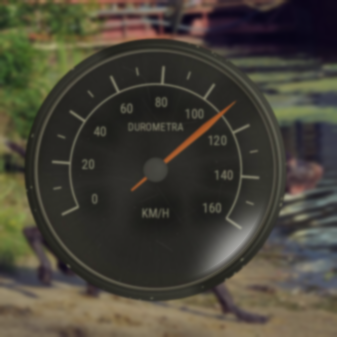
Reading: 110 (km/h)
